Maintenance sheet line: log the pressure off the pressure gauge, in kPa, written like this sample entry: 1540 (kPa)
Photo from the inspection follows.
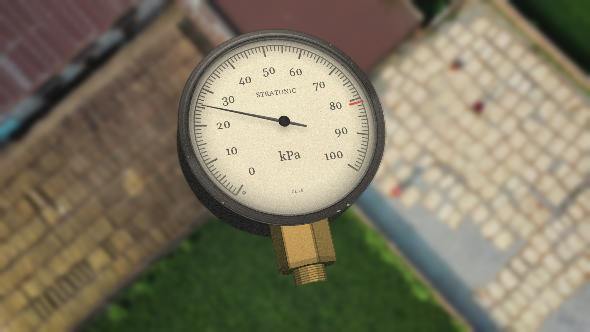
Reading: 25 (kPa)
